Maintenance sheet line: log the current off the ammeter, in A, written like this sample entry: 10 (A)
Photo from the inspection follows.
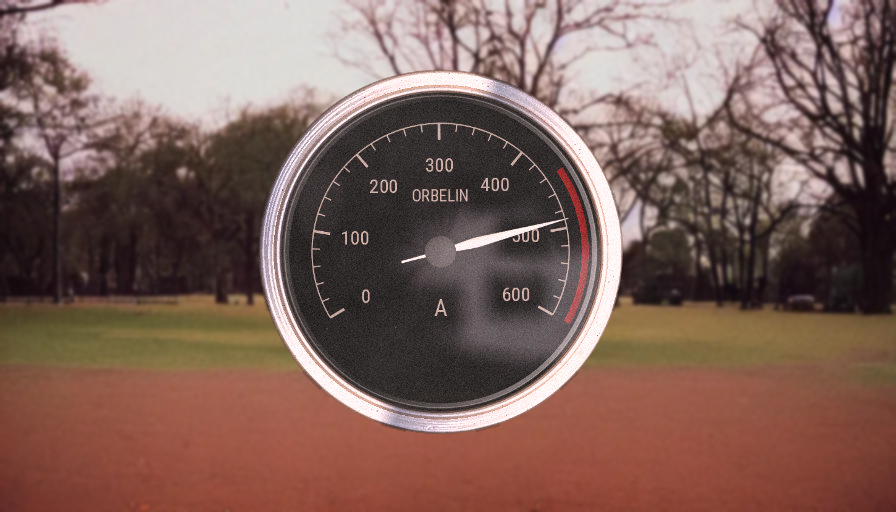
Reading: 490 (A)
